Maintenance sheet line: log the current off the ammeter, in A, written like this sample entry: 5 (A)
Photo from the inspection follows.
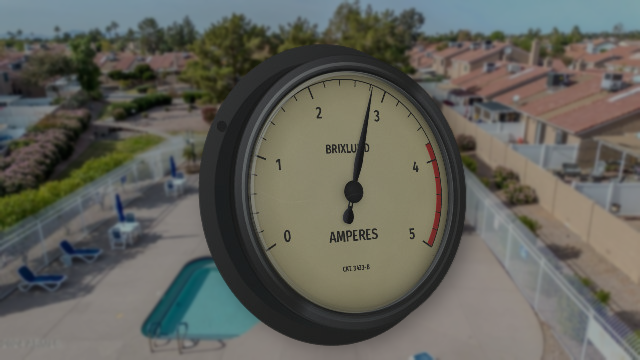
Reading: 2.8 (A)
